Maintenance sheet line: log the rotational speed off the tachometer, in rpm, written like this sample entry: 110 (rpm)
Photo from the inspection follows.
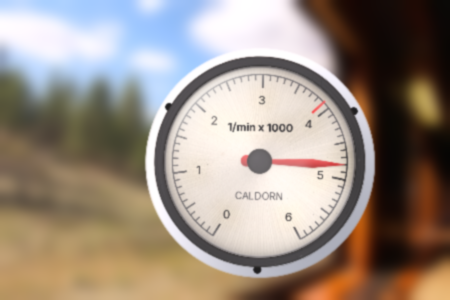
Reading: 4800 (rpm)
